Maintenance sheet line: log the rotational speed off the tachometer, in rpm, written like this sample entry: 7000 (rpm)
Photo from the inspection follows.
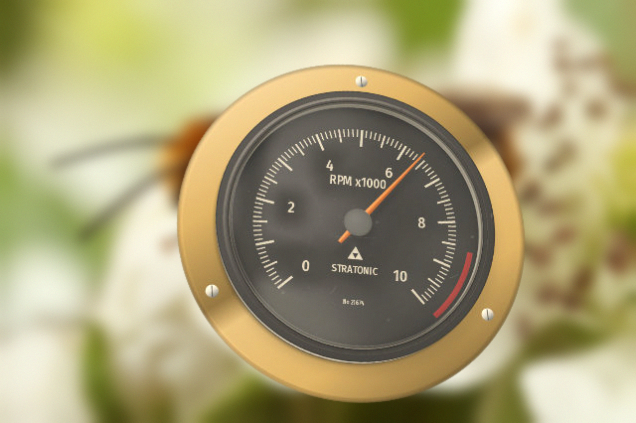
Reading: 6400 (rpm)
